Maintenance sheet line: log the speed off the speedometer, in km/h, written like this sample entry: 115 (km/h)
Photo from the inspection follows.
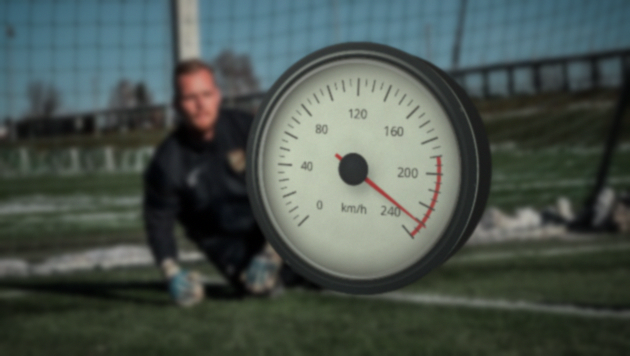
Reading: 230 (km/h)
